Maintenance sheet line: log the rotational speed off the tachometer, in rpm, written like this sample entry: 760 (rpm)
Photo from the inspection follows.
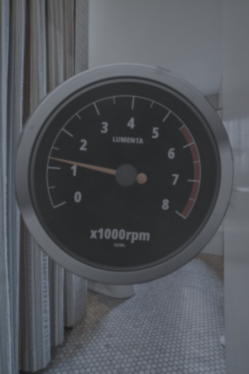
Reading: 1250 (rpm)
